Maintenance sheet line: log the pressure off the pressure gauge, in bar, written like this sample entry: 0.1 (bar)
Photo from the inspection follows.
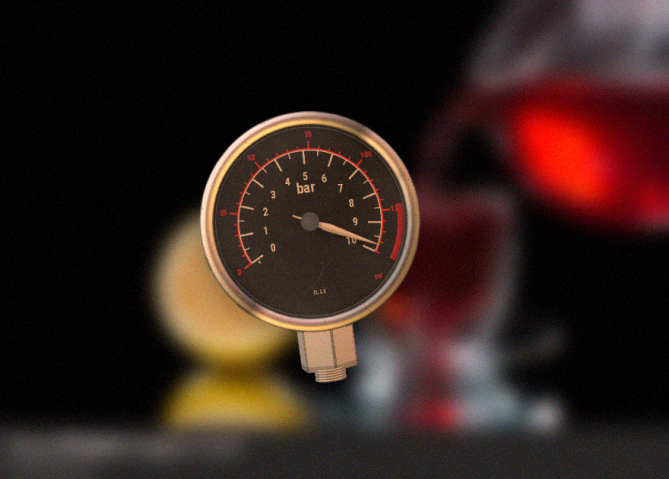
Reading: 9.75 (bar)
